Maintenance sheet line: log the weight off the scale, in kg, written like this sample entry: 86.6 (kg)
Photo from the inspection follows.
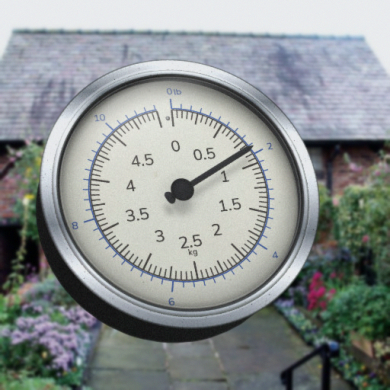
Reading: 0.85 (kg)
